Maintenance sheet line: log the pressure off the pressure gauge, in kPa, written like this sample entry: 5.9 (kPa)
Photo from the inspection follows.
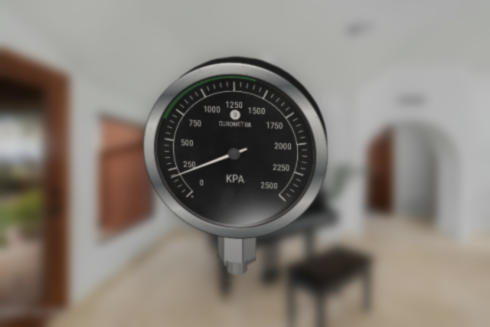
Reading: 200 (kPa)
